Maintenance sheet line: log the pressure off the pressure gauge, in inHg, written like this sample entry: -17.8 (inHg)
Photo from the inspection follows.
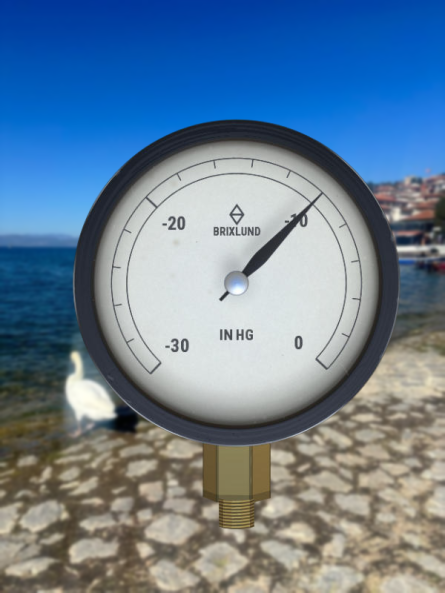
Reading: -10 (inHg)
